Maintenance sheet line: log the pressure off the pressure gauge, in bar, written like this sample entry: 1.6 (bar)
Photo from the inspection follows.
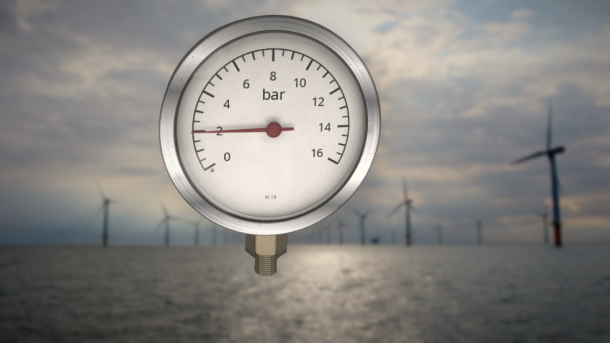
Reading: 2 (bar)
